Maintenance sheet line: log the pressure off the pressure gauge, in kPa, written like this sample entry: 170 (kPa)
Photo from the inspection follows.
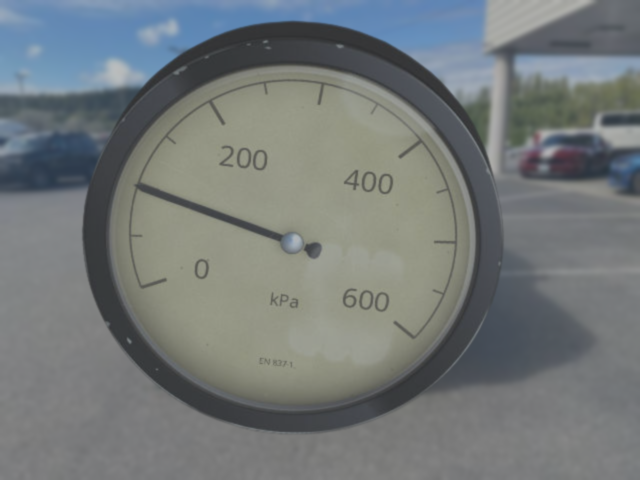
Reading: 100 (kPa)
